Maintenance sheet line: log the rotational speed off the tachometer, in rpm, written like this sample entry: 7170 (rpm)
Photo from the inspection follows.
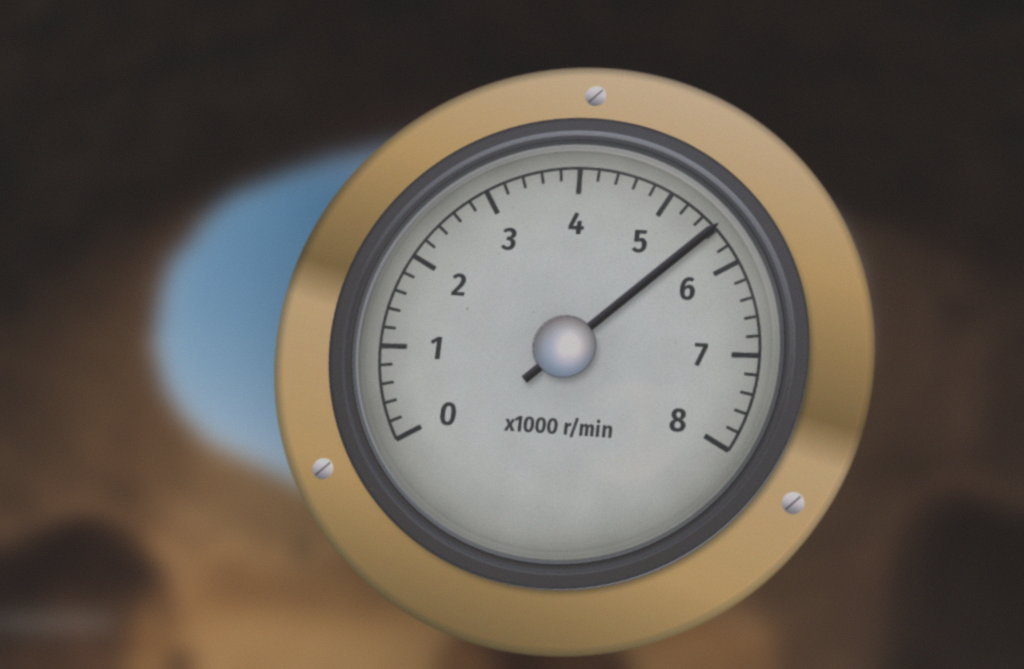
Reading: 5600 (rpm)
